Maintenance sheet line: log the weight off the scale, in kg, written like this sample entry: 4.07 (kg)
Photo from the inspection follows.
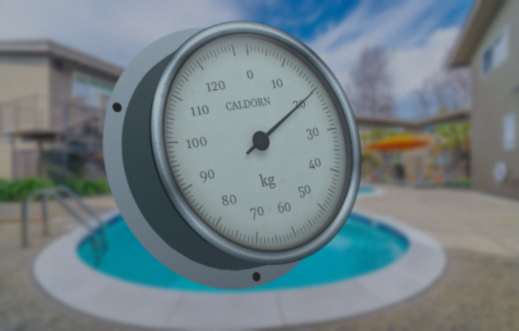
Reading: 20 (kg)
